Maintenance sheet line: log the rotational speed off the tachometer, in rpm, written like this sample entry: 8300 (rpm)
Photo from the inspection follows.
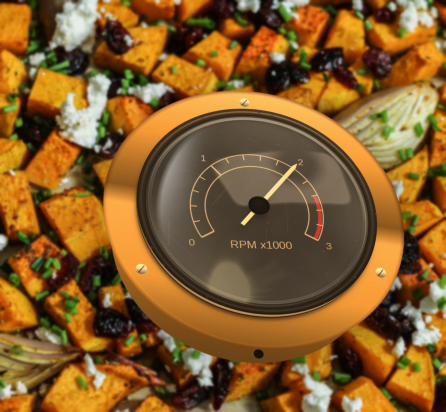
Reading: 2000 (rpm)
